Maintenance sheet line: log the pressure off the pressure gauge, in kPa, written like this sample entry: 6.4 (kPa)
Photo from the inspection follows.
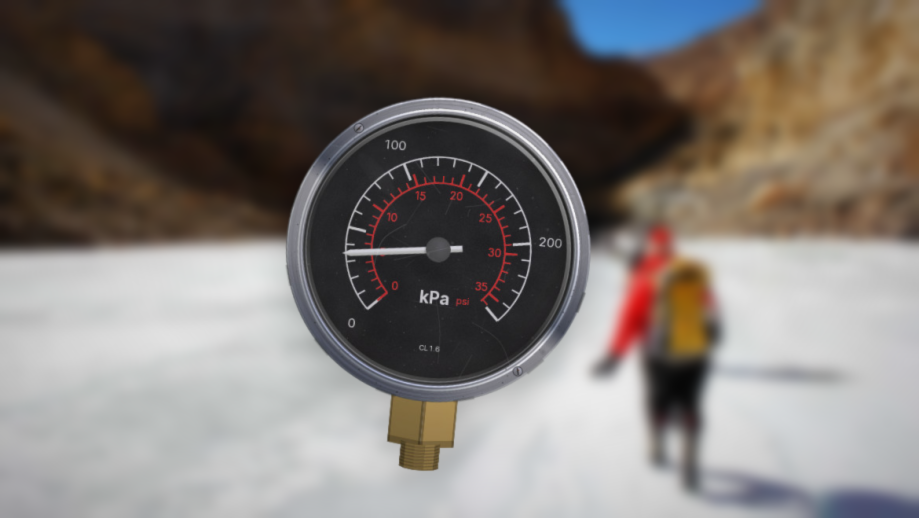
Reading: 35 (kPa)
